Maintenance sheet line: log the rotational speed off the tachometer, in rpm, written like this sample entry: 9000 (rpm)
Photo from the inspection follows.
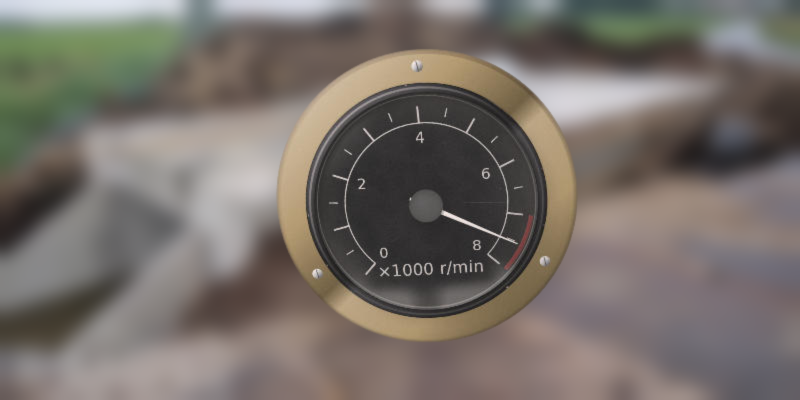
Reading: 7500 (rpm)
